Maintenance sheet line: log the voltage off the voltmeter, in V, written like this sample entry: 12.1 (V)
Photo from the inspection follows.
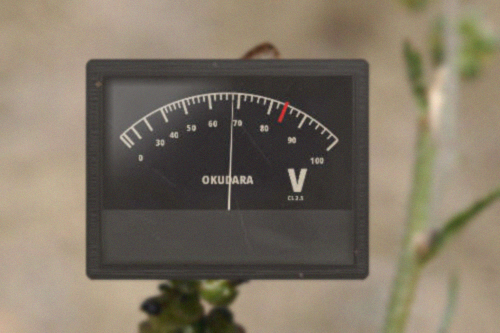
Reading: 68 (V)
